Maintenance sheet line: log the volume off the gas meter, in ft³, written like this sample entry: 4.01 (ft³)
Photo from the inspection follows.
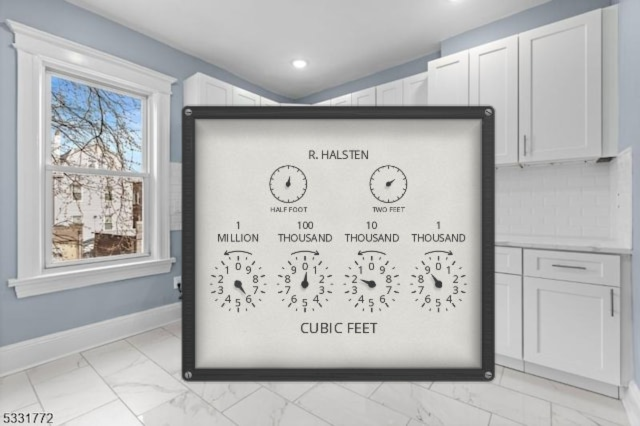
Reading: 601900 (ft³)
